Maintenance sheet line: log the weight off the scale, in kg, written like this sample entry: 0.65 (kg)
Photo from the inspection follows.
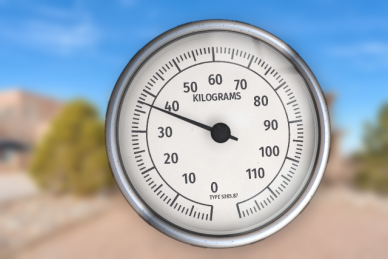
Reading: 37 (kg)
